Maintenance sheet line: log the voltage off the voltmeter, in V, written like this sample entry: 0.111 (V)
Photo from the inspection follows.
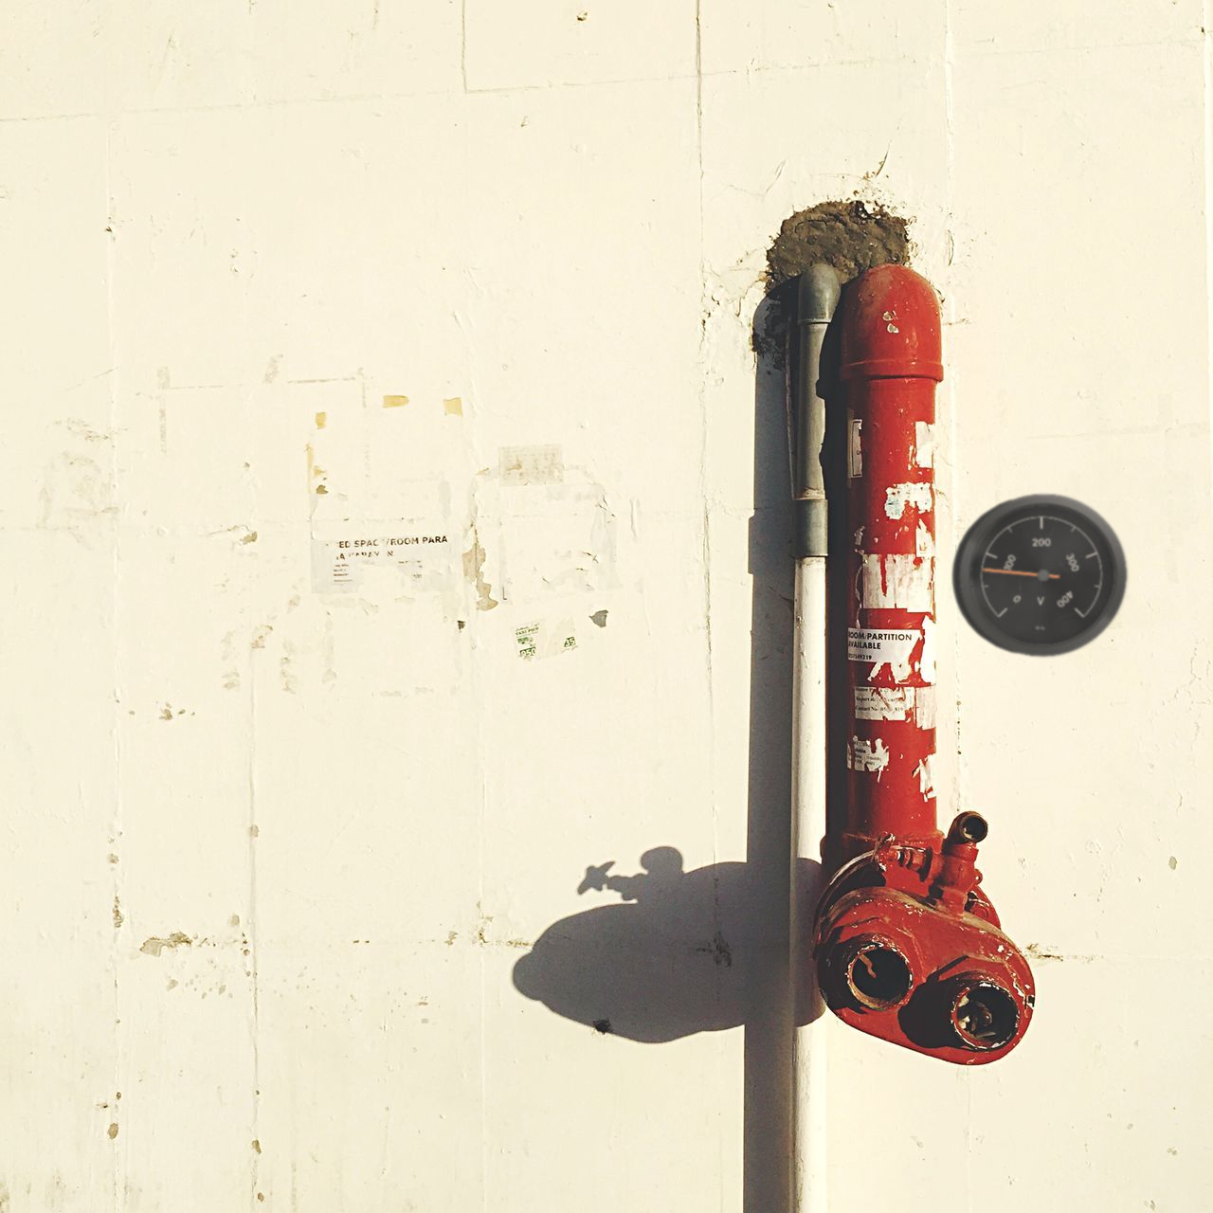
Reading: 75 (V)
